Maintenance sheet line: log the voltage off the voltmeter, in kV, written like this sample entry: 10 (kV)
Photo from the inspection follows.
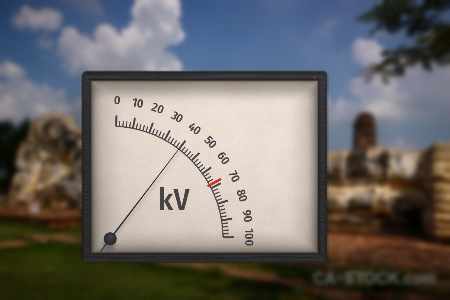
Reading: 40 (kV)
